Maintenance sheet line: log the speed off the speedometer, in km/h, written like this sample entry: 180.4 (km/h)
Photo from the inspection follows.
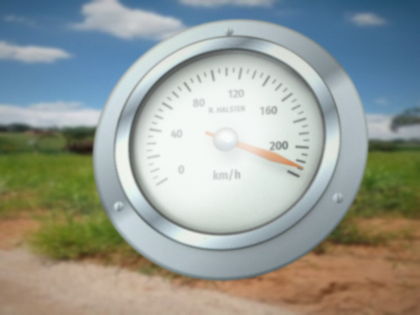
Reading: 215 (km/h)
